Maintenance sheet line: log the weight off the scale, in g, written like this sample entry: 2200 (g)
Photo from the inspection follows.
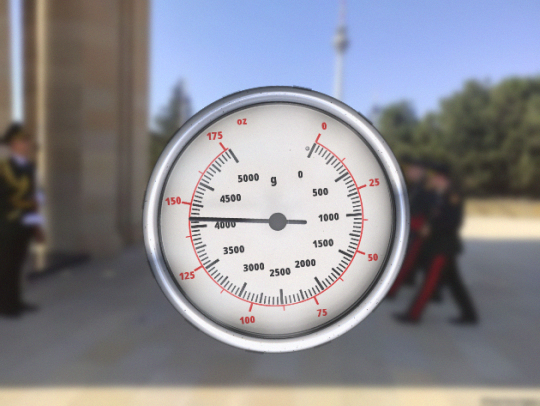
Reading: 4100 (g)
